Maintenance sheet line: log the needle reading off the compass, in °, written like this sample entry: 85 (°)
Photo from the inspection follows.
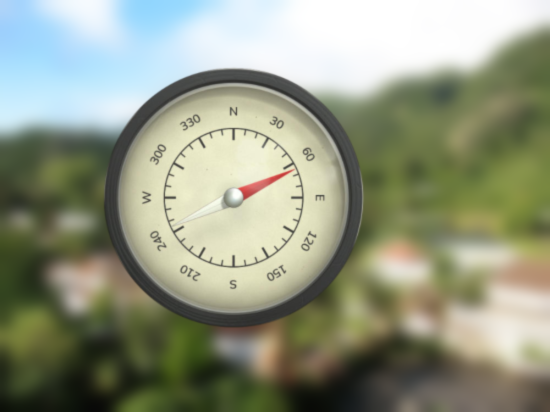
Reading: 65 (°)
